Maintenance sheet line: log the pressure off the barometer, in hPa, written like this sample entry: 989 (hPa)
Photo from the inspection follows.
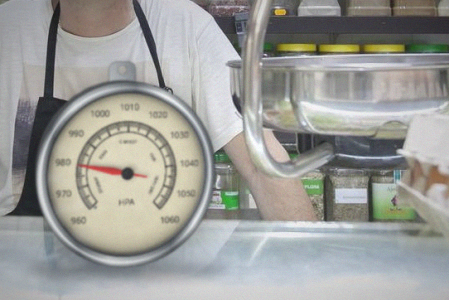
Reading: 980 (hPa)
